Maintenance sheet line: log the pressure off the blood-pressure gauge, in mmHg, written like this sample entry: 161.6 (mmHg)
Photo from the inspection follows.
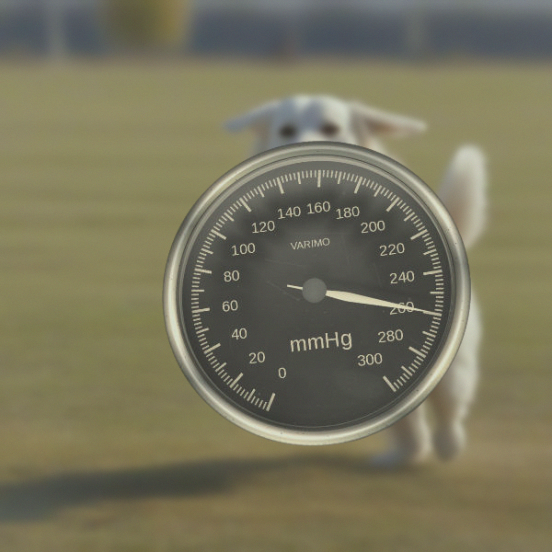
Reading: 260 (mmHg)
